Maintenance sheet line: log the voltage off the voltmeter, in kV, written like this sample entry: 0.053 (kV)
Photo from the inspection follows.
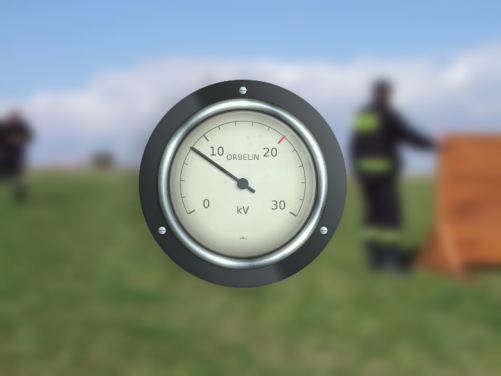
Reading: 8 (kV)
